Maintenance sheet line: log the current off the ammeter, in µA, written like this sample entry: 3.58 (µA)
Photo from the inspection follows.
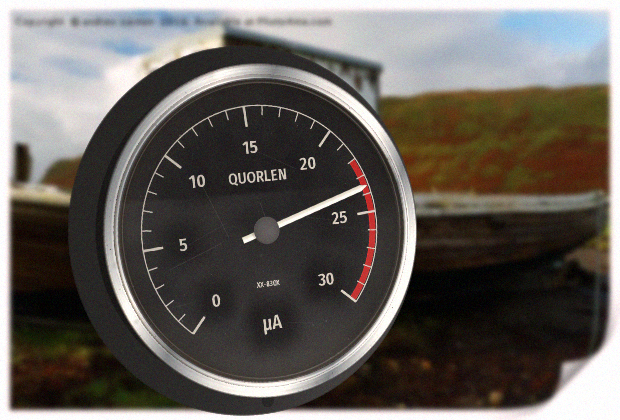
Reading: 23.5 (µA)
